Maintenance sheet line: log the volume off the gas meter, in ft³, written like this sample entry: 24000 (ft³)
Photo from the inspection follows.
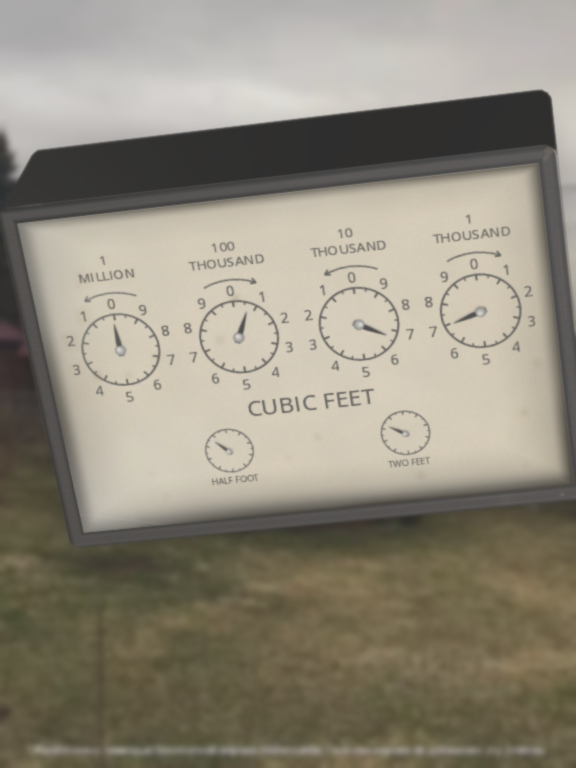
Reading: 6700 (ft³)
